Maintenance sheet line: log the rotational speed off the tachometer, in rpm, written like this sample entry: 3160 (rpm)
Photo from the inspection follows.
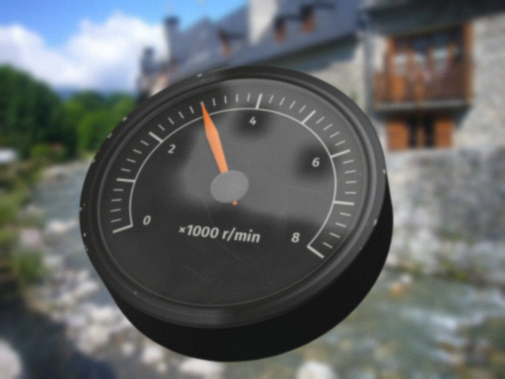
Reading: 3000 (rpm)
